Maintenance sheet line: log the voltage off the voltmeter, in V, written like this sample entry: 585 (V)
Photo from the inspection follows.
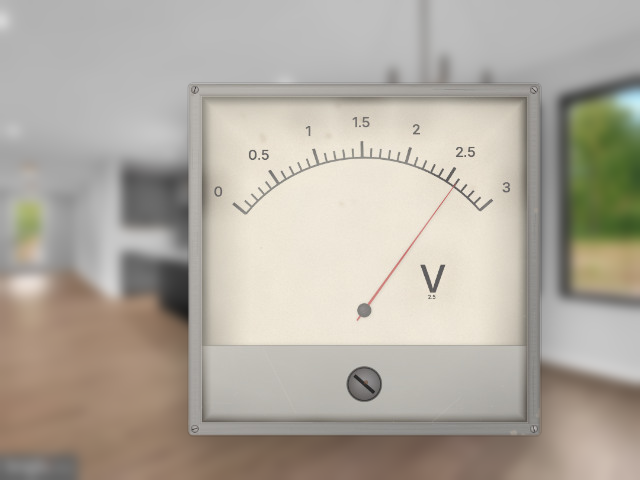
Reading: 2.6 (V)
